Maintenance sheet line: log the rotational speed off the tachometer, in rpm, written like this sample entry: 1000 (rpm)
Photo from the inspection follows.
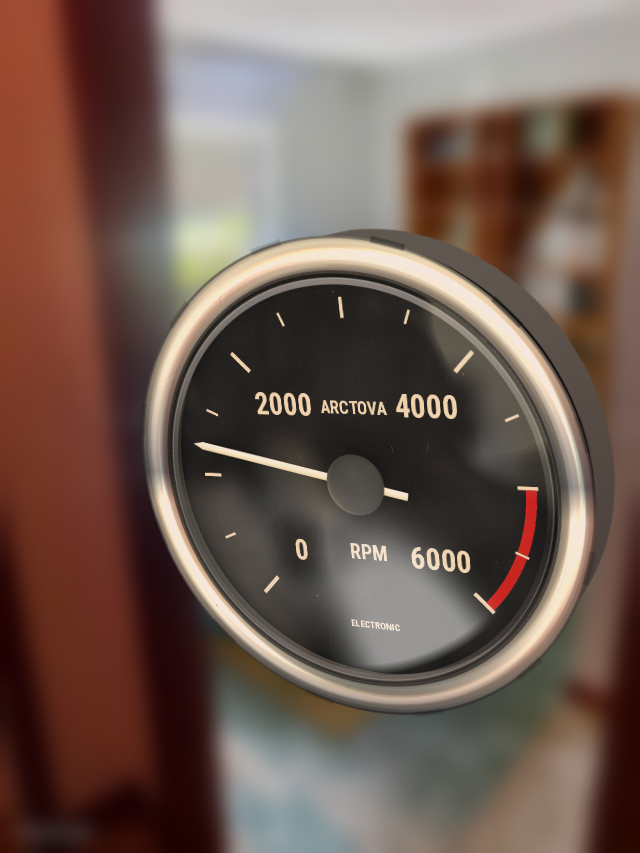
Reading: 1250 (rpm)
